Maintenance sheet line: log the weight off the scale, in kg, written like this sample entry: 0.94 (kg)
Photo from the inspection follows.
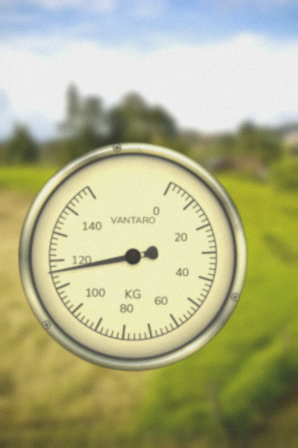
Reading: 116 (kg)
